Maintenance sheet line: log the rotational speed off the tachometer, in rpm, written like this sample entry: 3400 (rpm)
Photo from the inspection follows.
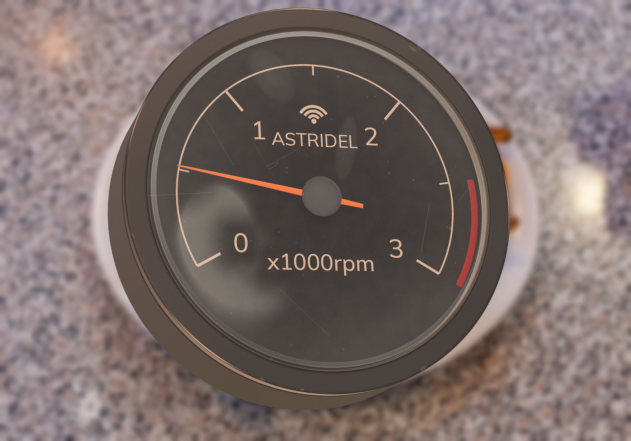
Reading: 500 (rpm)
